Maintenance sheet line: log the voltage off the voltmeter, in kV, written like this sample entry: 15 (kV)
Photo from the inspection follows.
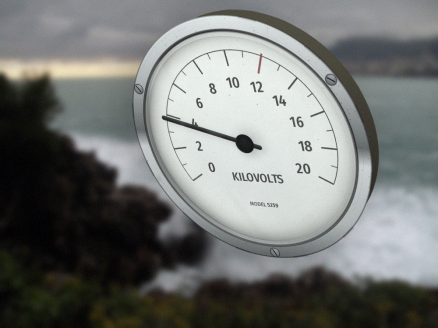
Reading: 4 (kV)
